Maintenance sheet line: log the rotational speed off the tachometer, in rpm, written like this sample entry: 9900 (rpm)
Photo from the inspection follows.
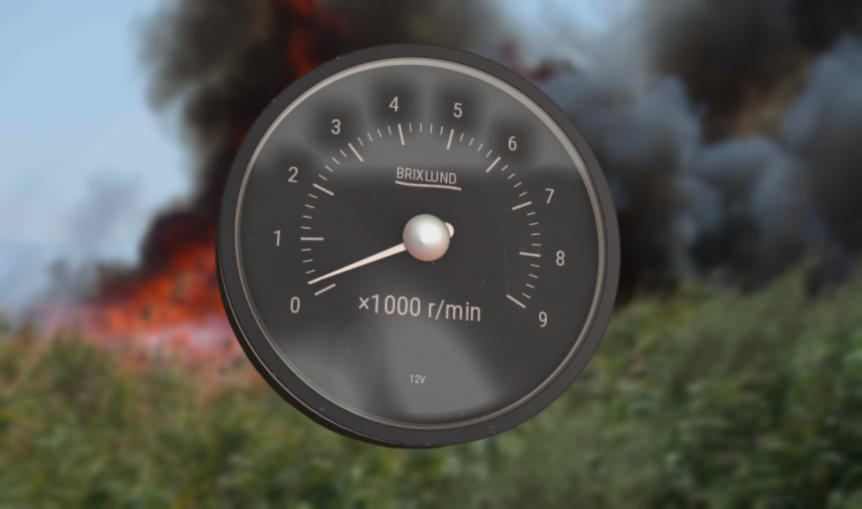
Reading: 200 (rpm)
